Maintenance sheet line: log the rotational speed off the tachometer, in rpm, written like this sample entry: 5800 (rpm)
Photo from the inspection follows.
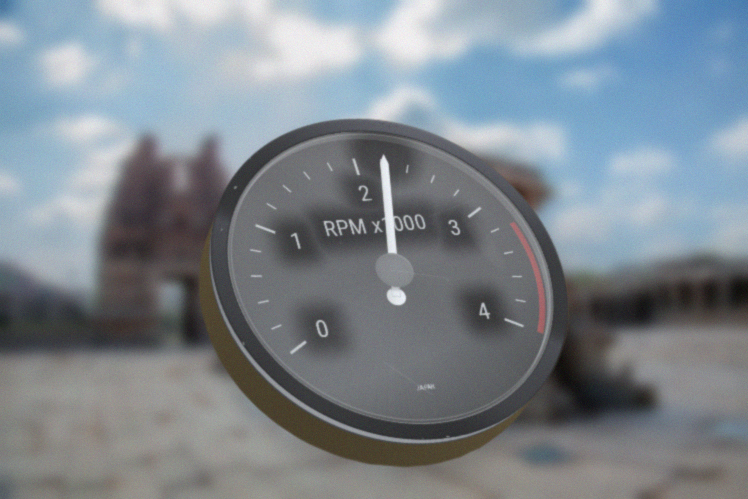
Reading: 2200 (rpm)
